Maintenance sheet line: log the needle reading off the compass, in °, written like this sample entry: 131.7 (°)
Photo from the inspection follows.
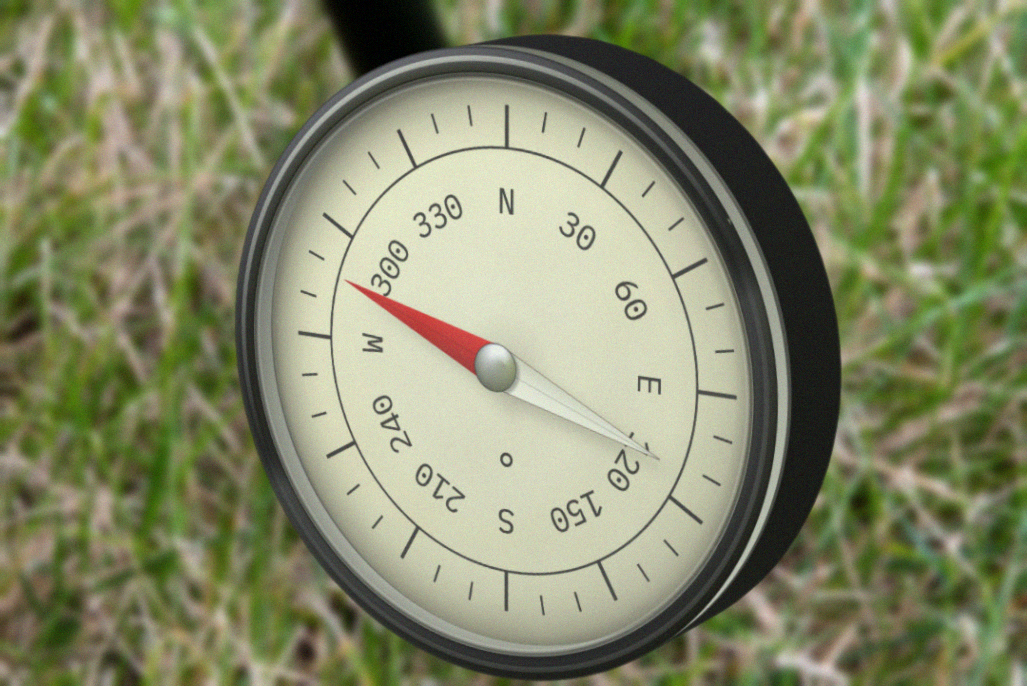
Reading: 290 (°)
